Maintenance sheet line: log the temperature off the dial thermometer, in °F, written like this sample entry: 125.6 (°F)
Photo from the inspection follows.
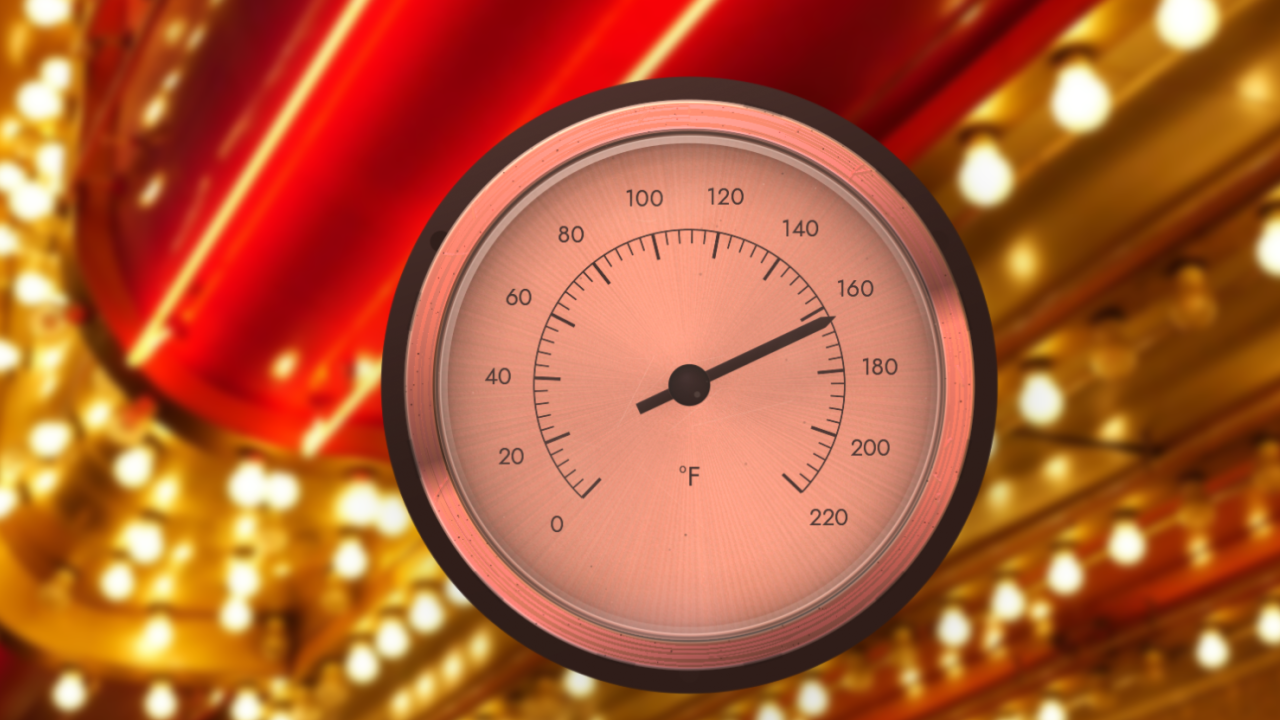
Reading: 164 (°F)
